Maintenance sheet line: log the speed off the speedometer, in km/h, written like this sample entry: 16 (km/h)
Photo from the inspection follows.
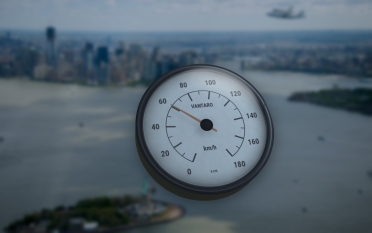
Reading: 60 (km/h)
